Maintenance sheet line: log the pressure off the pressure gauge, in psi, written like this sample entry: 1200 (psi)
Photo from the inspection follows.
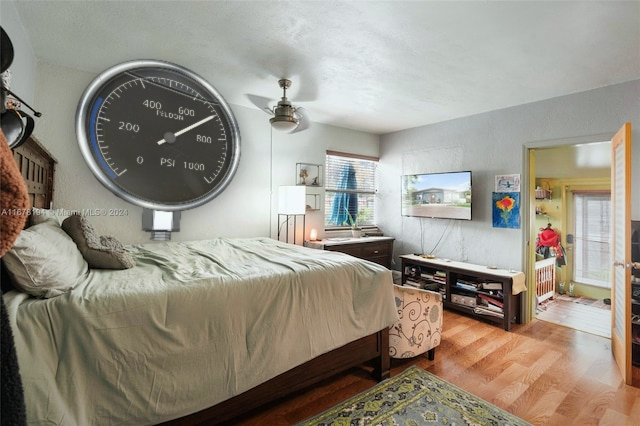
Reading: 700 (psi)
